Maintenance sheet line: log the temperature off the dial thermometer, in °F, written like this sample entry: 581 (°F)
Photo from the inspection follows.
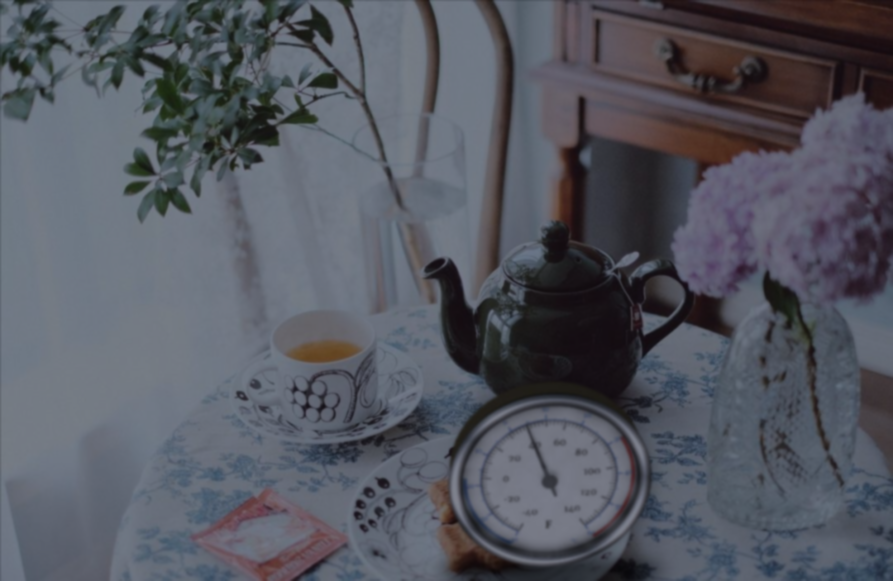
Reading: 40 (°F)
